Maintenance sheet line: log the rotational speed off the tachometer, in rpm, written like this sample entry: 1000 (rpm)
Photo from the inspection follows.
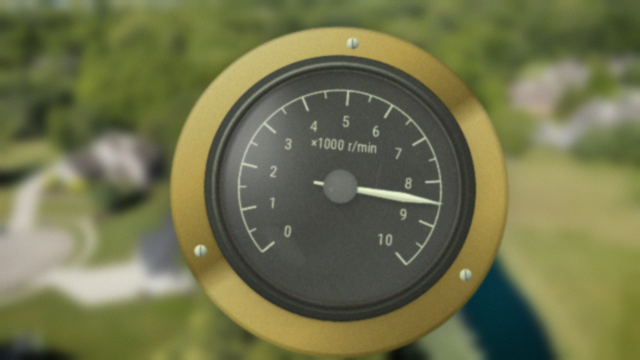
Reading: 8500 (rpm)
